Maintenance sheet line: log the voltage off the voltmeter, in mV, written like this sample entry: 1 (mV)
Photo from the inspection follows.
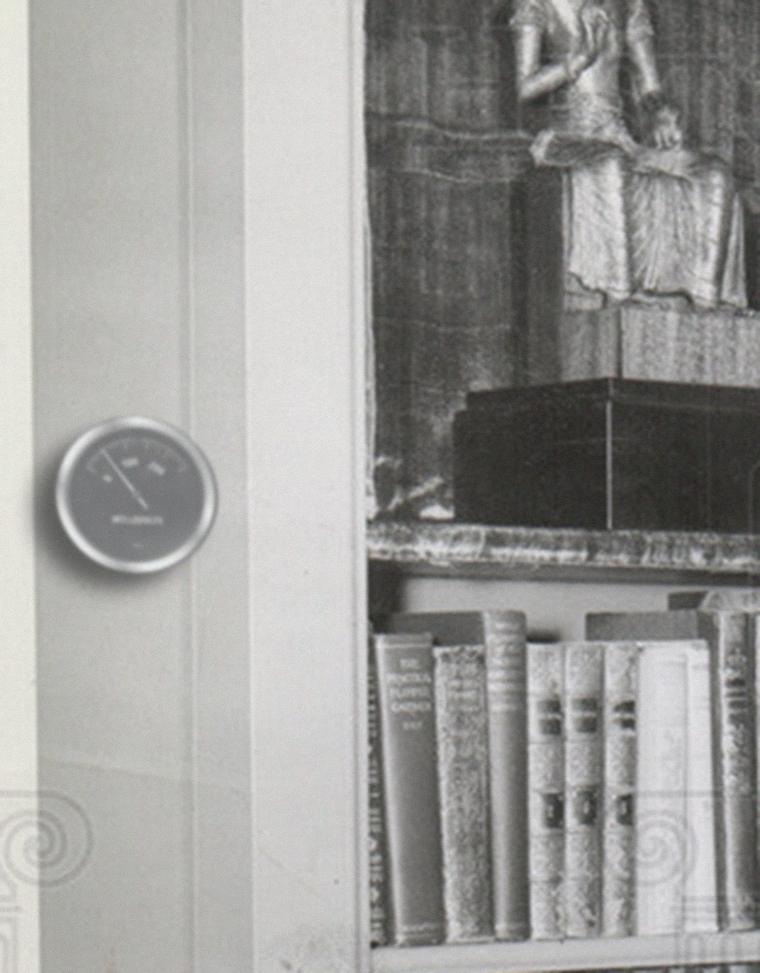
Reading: 50 (mV)
